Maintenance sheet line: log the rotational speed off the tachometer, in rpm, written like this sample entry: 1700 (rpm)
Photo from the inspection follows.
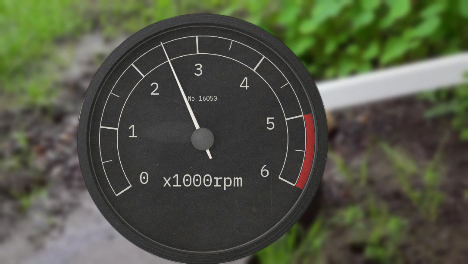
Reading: 2500 (rpm)
